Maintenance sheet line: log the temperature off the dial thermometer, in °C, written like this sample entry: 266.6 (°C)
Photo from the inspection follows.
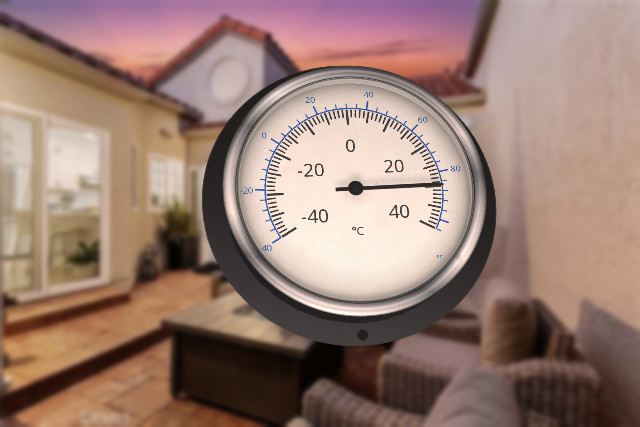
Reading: 30 (°C)
